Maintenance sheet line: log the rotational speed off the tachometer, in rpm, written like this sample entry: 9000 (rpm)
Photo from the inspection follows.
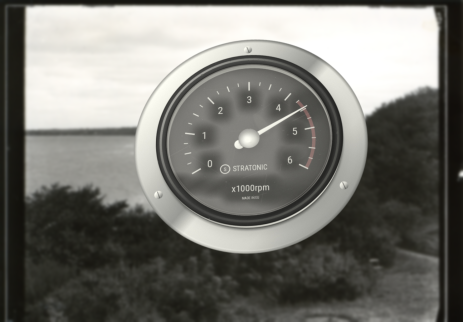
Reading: 4500 (rpm)
